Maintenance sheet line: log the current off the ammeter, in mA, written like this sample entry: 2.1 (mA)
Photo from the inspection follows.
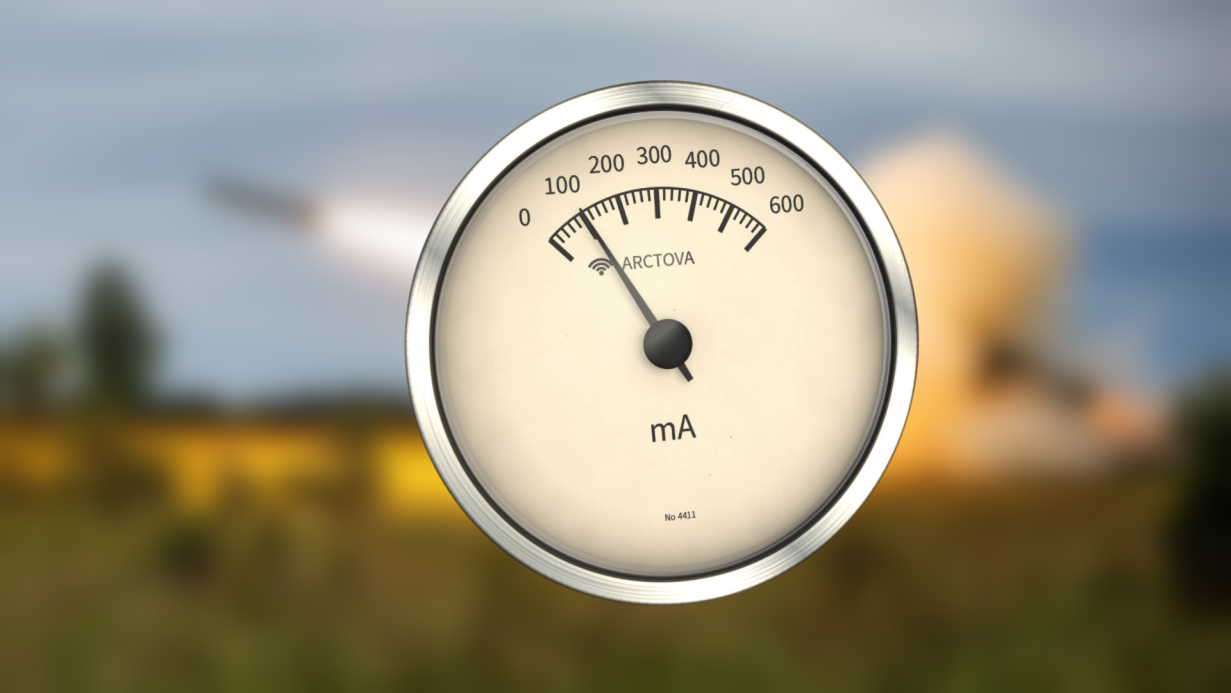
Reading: 100 (mA)
